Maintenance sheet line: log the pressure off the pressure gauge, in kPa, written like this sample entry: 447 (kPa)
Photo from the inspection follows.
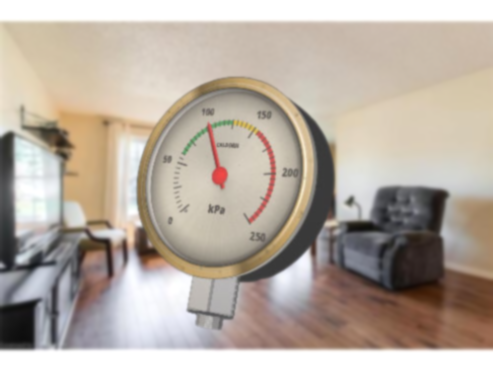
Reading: 100 (kPa)
